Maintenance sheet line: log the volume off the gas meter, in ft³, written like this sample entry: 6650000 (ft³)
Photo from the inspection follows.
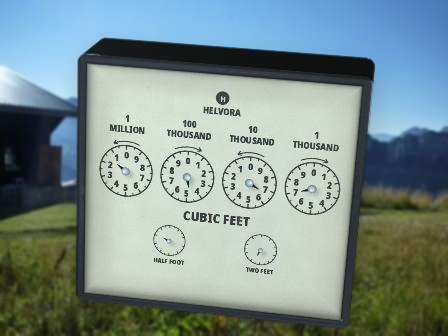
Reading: 146700 (ft³)
